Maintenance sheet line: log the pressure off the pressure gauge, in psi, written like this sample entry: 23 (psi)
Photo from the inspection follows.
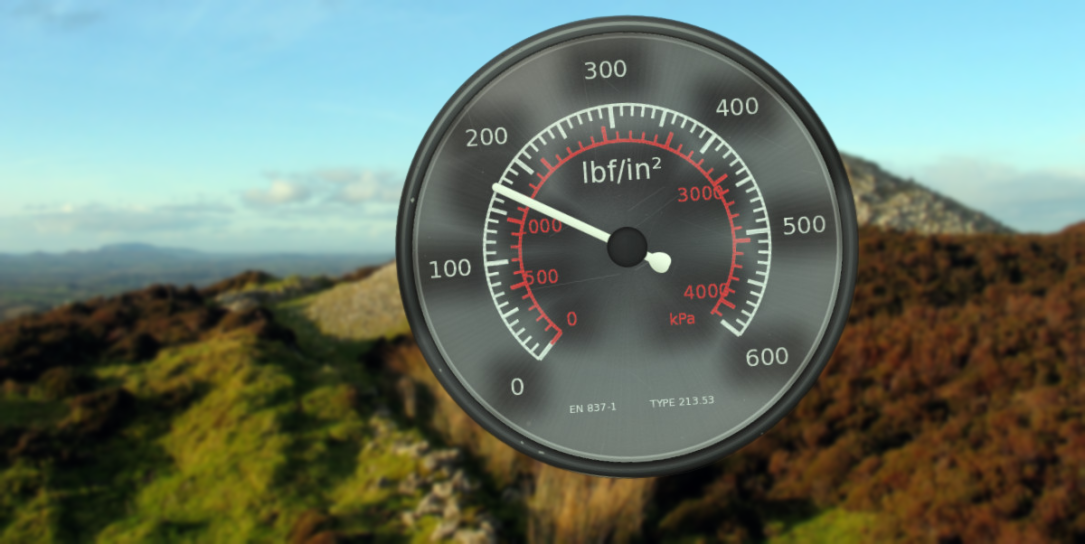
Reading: 170 (psi)
